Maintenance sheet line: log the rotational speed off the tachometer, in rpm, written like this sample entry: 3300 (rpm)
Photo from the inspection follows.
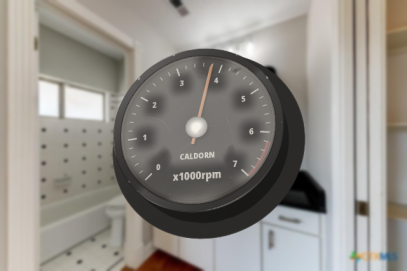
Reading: 3800 (rpm)
